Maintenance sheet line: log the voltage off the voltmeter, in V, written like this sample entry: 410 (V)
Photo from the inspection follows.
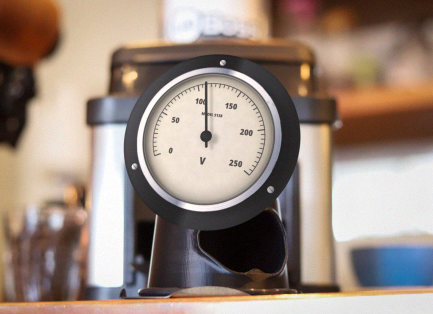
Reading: 110 (V)
